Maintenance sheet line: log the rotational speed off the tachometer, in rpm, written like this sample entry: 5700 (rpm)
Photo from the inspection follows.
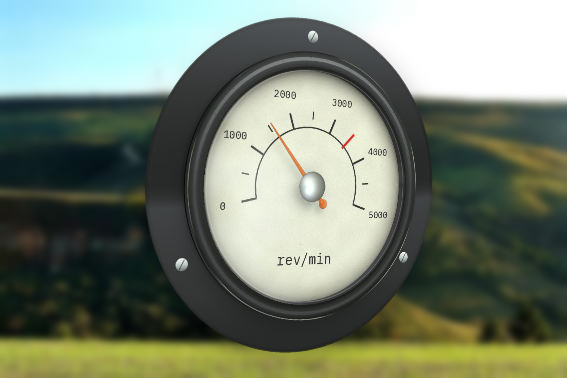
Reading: 1500 (rpm)
